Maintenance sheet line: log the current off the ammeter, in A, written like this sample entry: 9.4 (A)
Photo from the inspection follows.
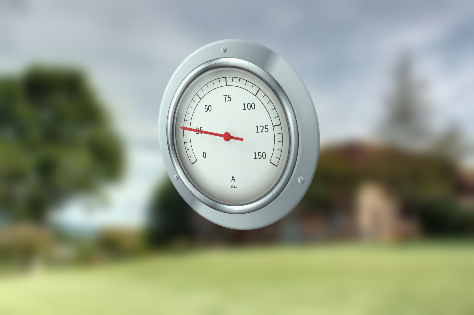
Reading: 25 (A)
